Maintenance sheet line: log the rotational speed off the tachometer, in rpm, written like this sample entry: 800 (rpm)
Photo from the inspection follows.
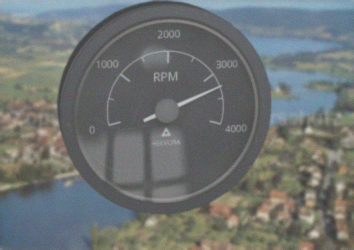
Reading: 3250 (rpm)
